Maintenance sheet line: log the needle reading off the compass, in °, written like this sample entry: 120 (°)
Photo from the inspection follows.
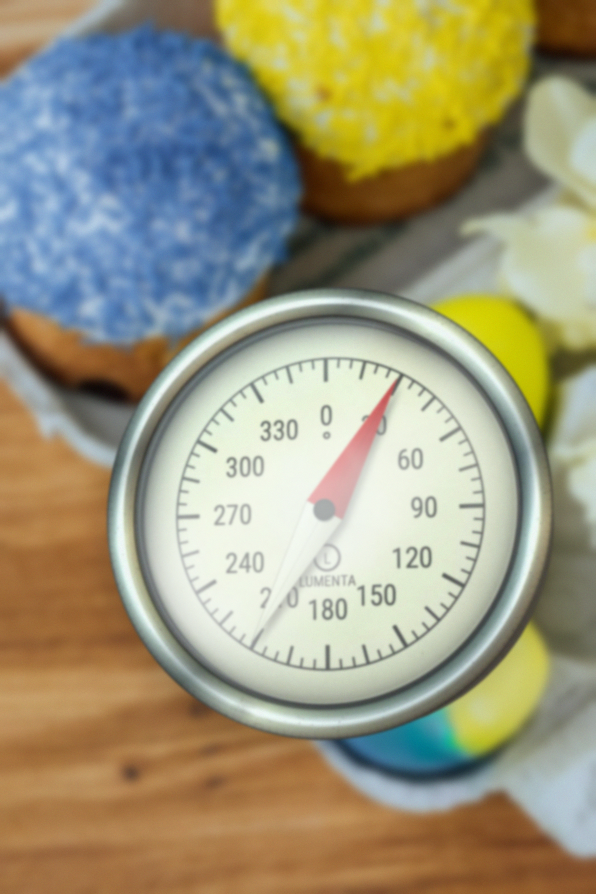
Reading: 30 (°)
